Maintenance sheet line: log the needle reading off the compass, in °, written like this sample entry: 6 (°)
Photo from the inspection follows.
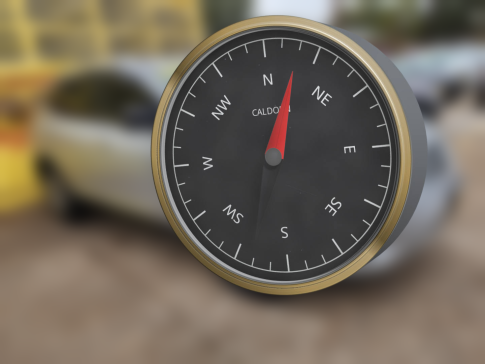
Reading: 20 (°)
